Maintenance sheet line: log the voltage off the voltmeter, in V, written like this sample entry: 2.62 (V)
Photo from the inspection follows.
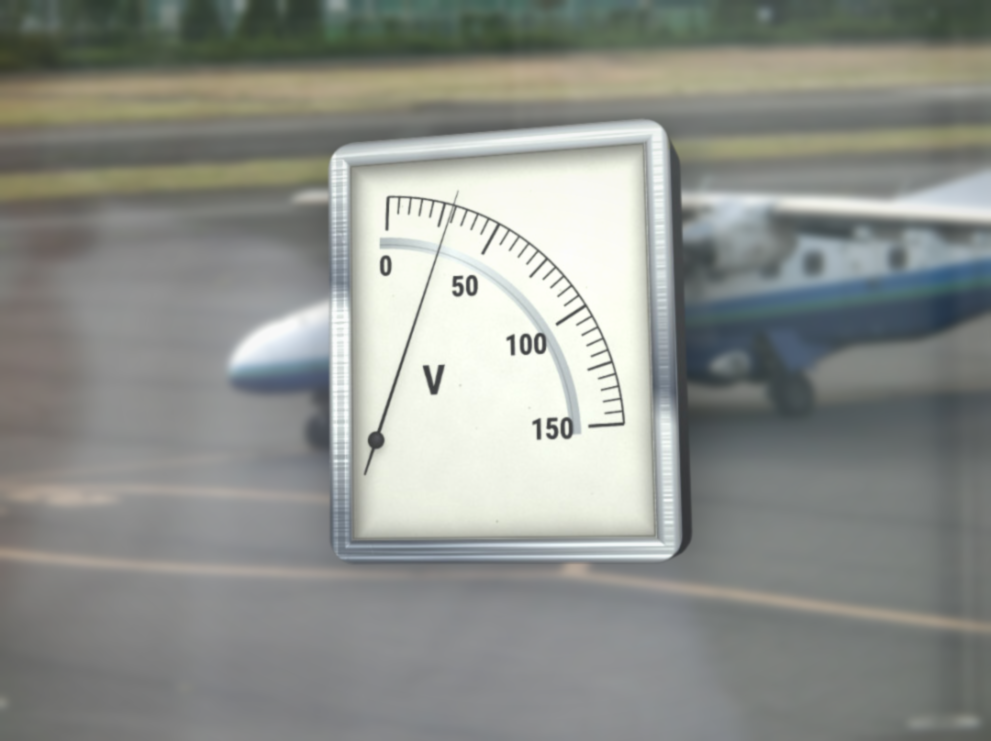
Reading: 30 (V)
